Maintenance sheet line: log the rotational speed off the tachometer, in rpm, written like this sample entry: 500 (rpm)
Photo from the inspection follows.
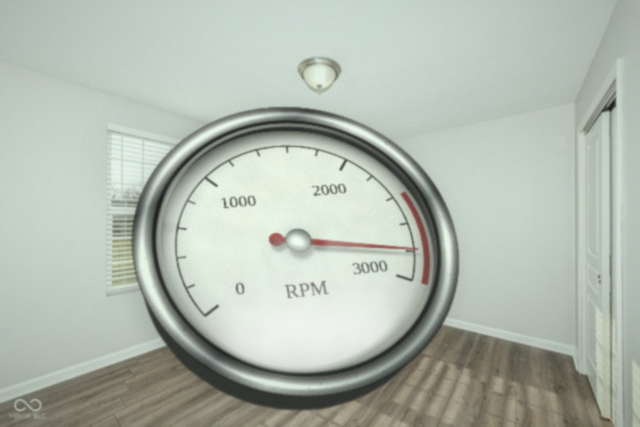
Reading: 2800 (rpm)
